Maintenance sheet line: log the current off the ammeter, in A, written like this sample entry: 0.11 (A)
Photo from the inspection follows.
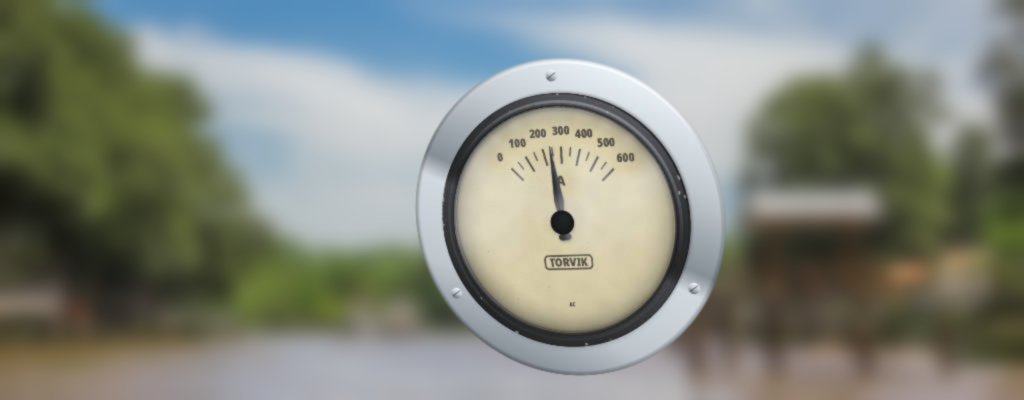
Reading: 250 (A)
